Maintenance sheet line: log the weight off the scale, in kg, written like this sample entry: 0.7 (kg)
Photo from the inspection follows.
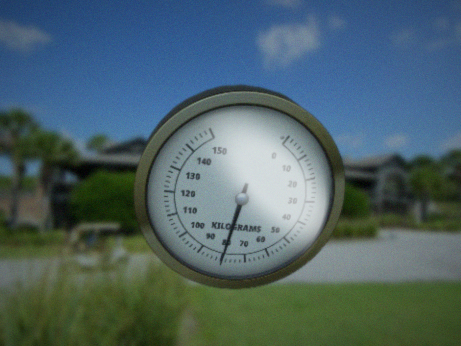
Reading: 80 (kg)
